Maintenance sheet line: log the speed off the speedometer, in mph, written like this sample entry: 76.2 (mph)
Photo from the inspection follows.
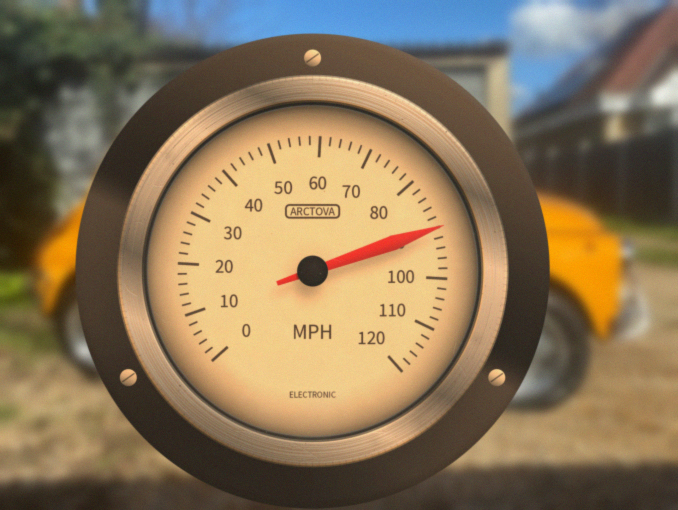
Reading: 90 (mph)
